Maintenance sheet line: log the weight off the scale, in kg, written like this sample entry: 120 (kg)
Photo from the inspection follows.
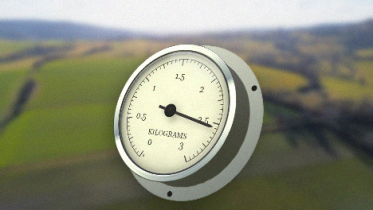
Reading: 2.55 (kg)
